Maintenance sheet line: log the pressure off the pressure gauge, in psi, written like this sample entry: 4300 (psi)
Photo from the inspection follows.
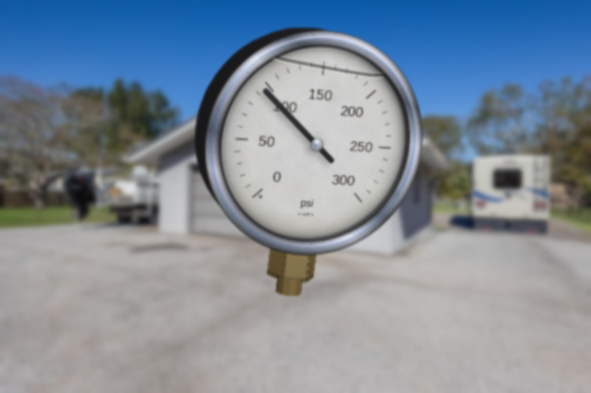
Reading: 95 (psi)
